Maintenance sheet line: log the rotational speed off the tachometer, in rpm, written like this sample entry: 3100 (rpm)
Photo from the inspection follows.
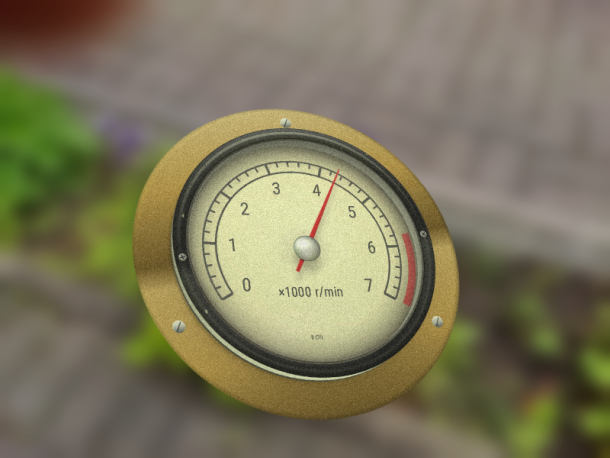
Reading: 4300 (rpm)
